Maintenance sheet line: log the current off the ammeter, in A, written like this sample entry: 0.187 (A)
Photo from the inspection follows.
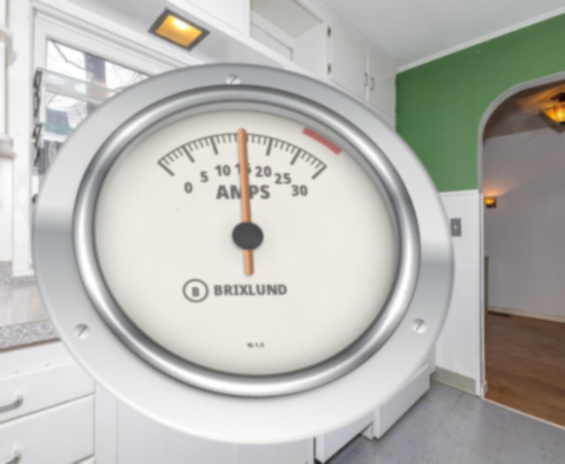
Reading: 15 (A)
